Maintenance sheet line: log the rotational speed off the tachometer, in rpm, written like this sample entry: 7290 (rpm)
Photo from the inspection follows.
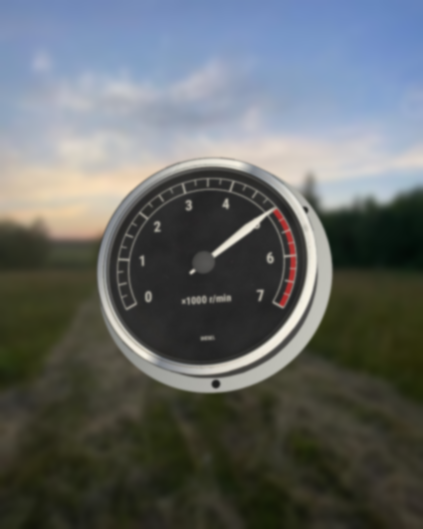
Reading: 5000 (rpm)
